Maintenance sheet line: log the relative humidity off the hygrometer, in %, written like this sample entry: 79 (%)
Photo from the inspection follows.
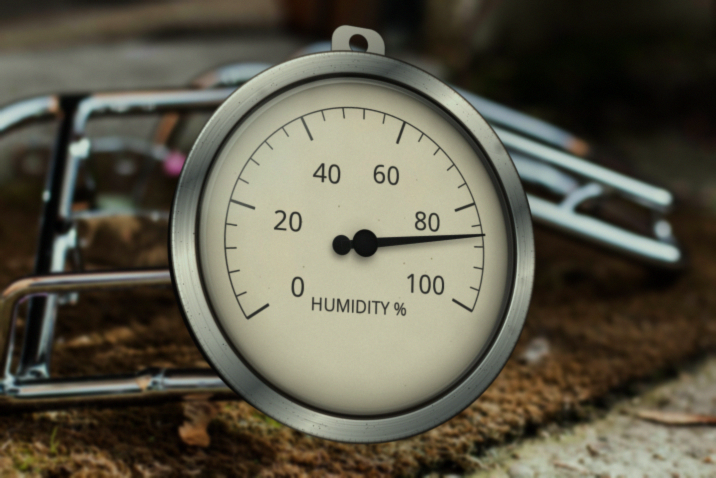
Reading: 86 (%)
